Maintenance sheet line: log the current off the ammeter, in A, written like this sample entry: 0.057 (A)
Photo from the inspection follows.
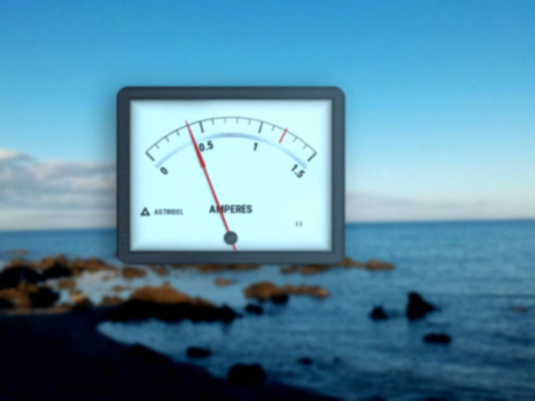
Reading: 0.4 (A)
